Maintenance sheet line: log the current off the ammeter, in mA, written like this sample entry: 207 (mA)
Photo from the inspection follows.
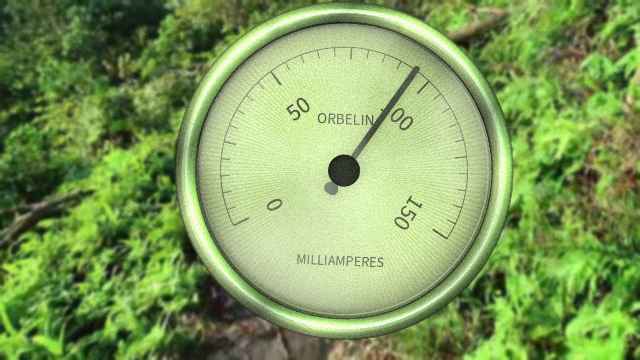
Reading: 95 (mA)
